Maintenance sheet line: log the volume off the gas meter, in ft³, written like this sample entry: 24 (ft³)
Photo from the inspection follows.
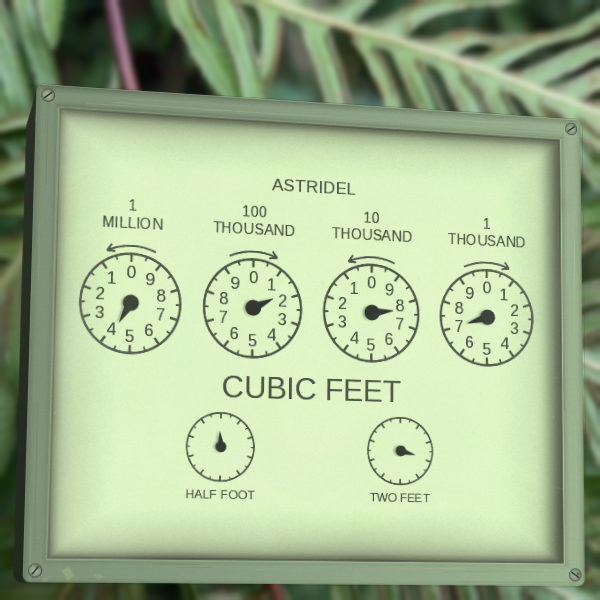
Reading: 417700 (ft³)
